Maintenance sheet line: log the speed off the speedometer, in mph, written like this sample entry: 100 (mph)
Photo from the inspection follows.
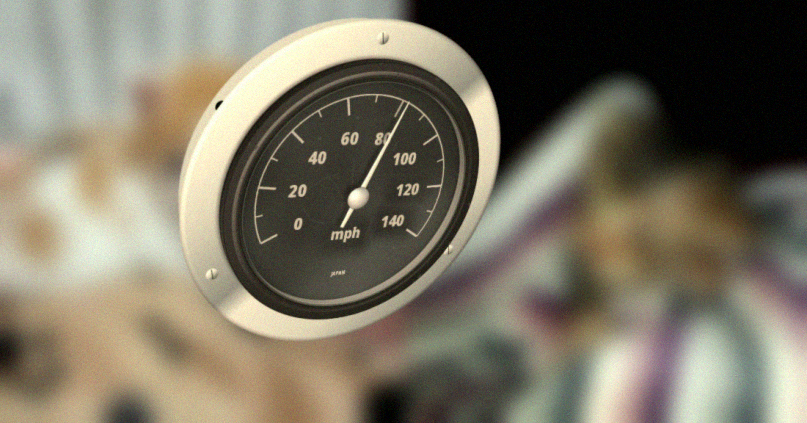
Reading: 80 (mph)
